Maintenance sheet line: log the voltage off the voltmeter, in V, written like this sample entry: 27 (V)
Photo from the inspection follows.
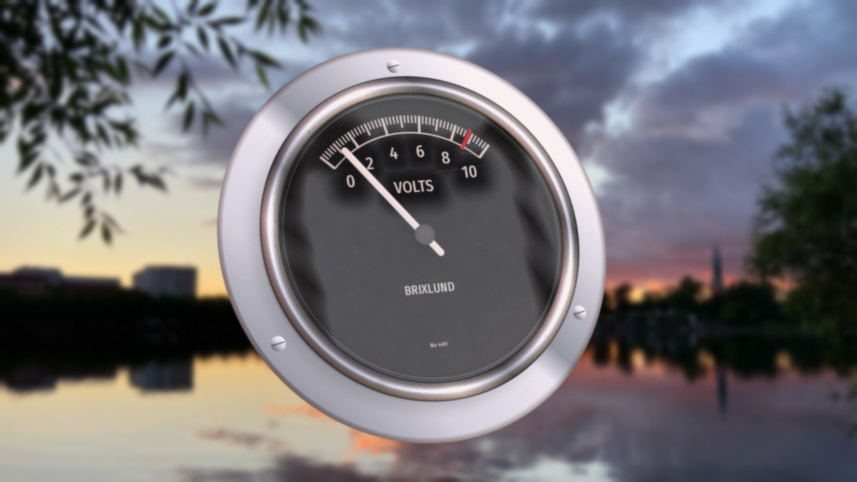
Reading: 1 (V)
